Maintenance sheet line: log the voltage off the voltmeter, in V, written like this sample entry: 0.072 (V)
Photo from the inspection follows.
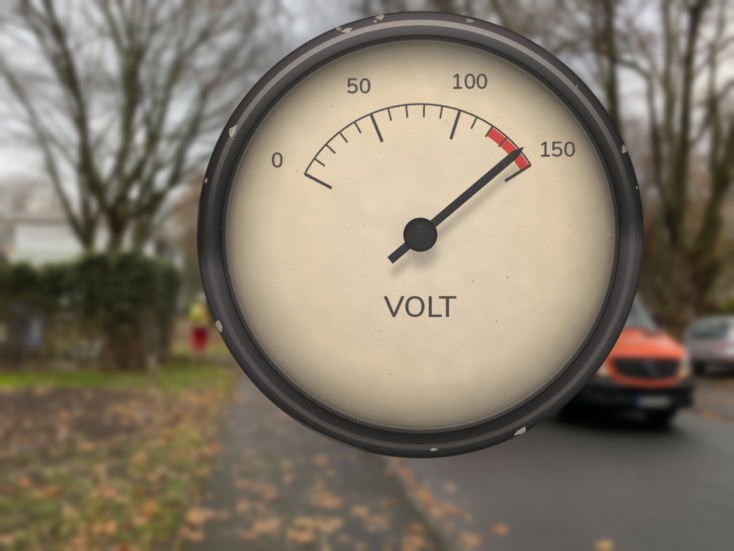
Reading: 140 (V)
